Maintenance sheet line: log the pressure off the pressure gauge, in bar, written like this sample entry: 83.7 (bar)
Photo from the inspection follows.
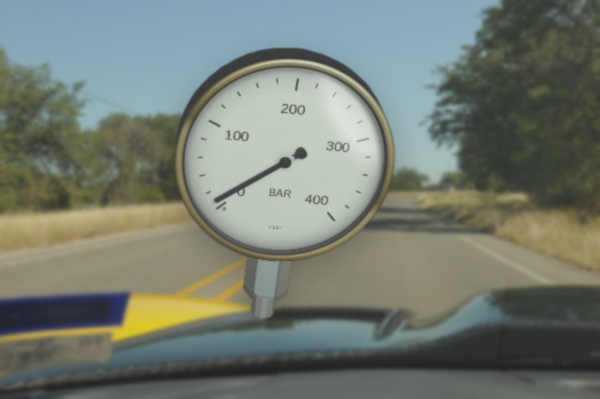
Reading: 10 (bar)
